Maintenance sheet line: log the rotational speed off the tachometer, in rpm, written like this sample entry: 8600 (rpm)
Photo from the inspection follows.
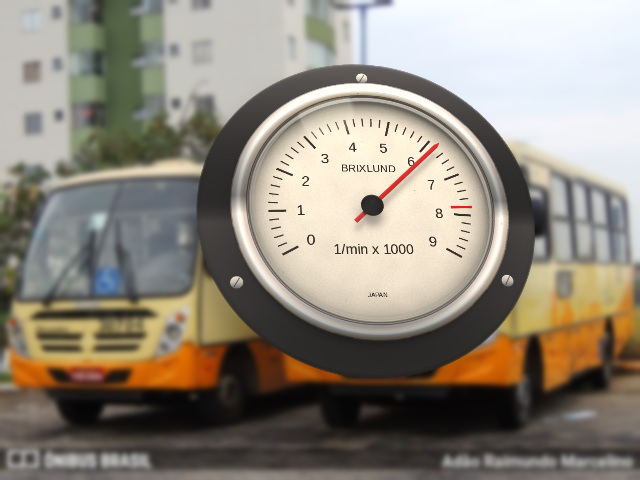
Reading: 6200 (rpm)
